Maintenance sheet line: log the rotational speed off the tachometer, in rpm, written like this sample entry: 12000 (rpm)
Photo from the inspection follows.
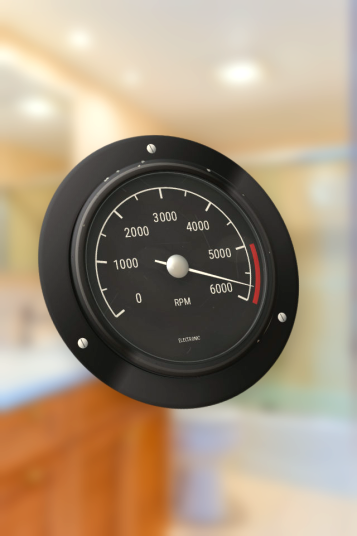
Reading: 5750 (rpm)
